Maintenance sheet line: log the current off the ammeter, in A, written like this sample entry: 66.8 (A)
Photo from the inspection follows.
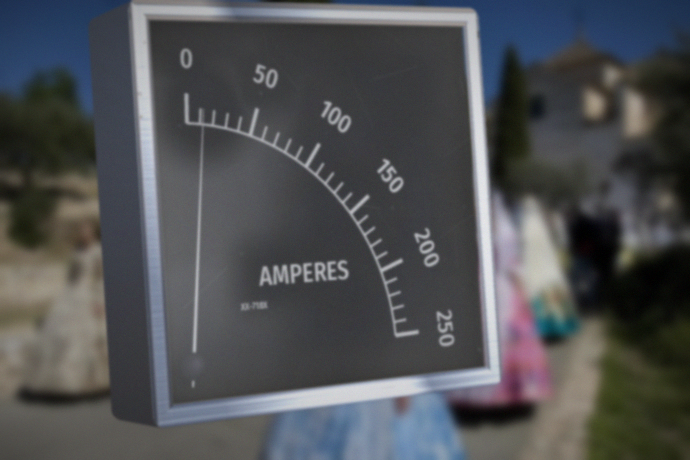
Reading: 10 (A)
